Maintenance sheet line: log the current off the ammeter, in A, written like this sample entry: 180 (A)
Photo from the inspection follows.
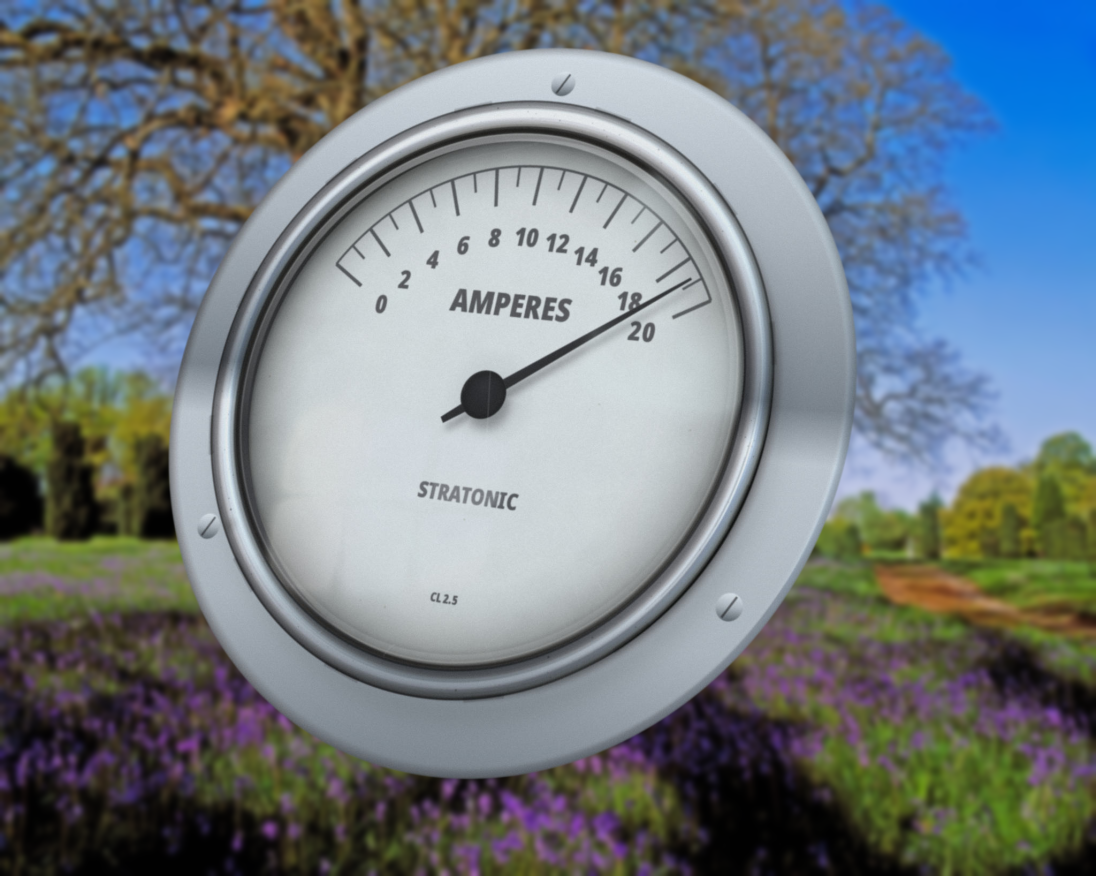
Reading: 19 (A)
